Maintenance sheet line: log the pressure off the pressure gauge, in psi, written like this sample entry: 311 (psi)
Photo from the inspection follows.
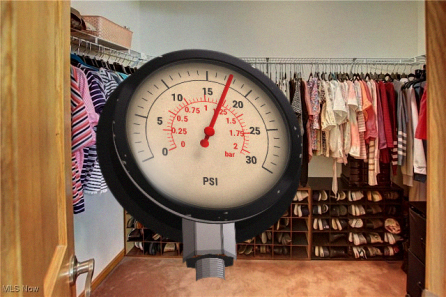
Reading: 17.5 (psi)
